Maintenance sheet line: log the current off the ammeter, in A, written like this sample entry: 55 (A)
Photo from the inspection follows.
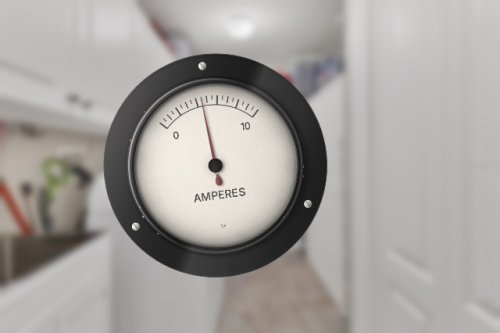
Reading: 4.5 (A)
